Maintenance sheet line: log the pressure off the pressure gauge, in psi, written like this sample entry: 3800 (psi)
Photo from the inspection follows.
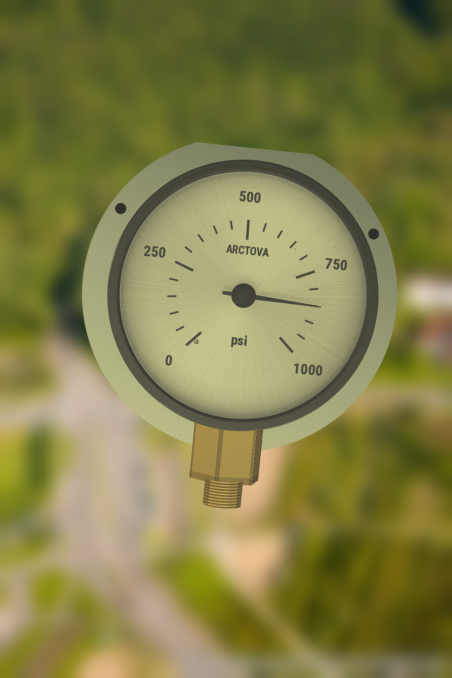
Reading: 850 (psi)
